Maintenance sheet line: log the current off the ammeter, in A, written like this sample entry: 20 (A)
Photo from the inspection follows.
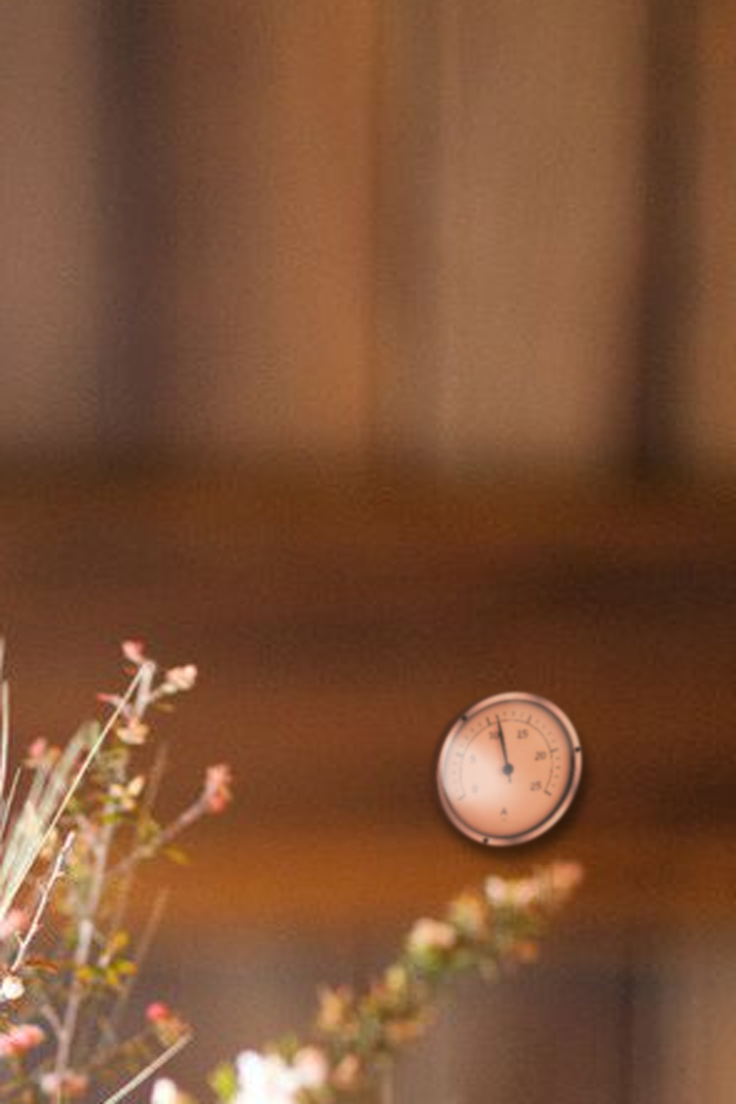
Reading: 11 (A)
